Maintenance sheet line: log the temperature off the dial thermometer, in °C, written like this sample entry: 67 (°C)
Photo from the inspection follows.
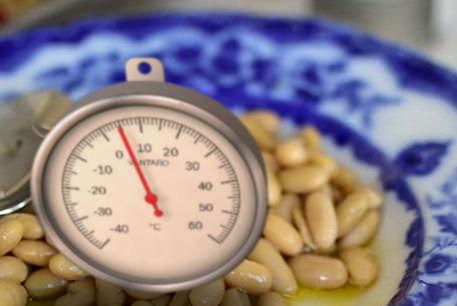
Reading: 5 (°C)
